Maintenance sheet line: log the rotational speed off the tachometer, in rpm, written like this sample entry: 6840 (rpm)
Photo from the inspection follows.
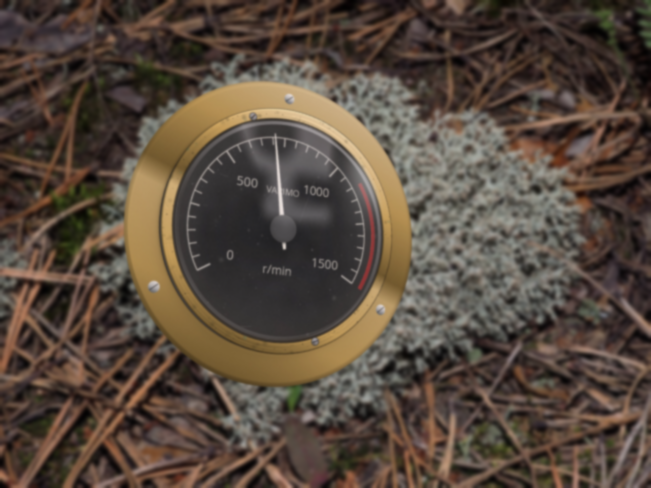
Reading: 700 (rpm)
